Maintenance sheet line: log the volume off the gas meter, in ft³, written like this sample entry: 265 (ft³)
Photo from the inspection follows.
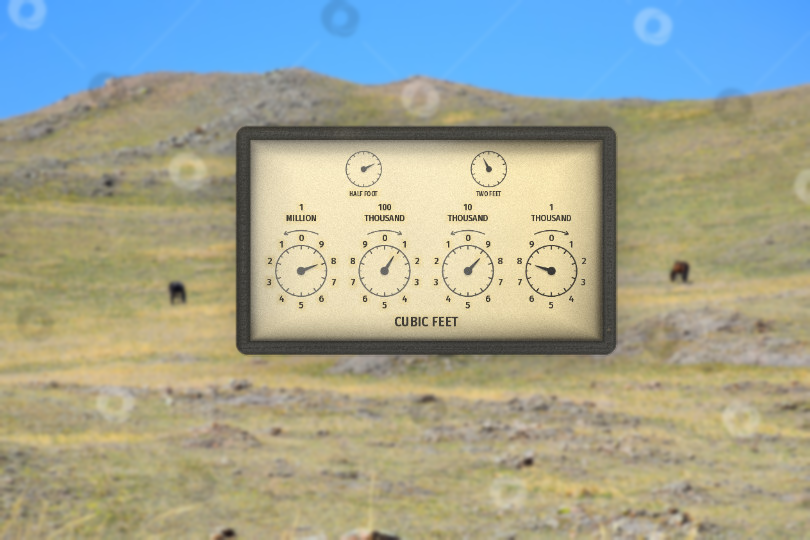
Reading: 808800 (ft³)
